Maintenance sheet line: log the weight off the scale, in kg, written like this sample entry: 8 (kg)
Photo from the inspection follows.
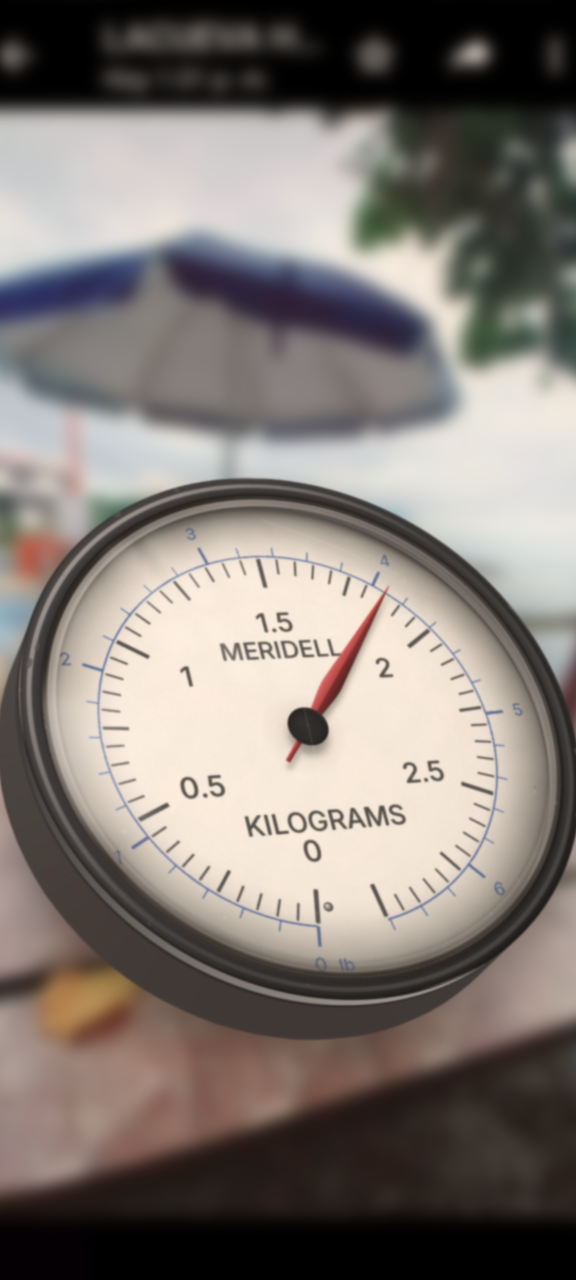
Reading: 1.85 (kg)
